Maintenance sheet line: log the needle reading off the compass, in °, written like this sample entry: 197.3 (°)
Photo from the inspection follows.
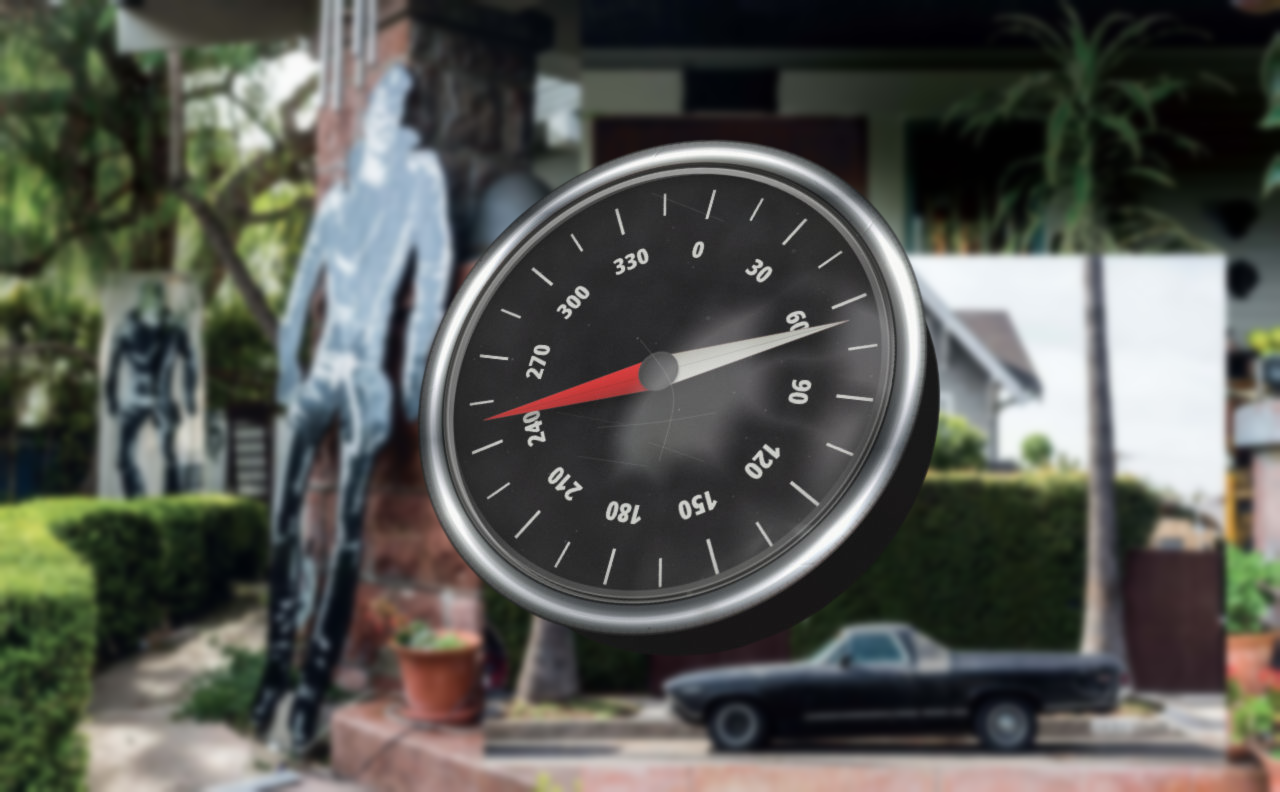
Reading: 247.5 (°)
